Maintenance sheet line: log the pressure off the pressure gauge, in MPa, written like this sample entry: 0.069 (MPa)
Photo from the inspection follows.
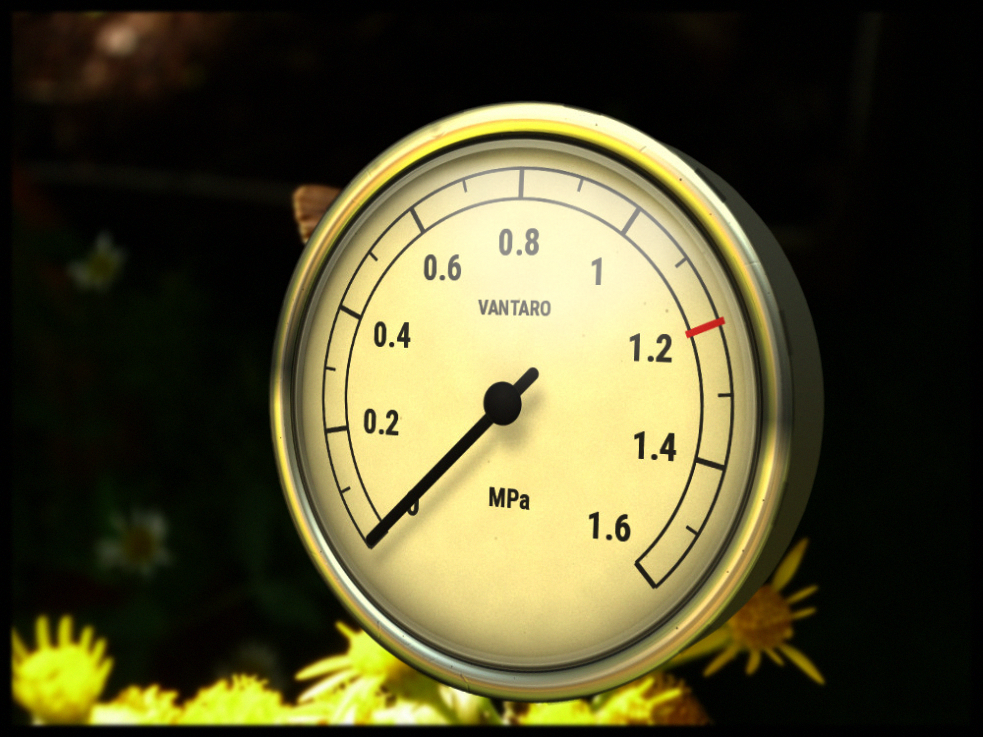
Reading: 0 (MPa)
